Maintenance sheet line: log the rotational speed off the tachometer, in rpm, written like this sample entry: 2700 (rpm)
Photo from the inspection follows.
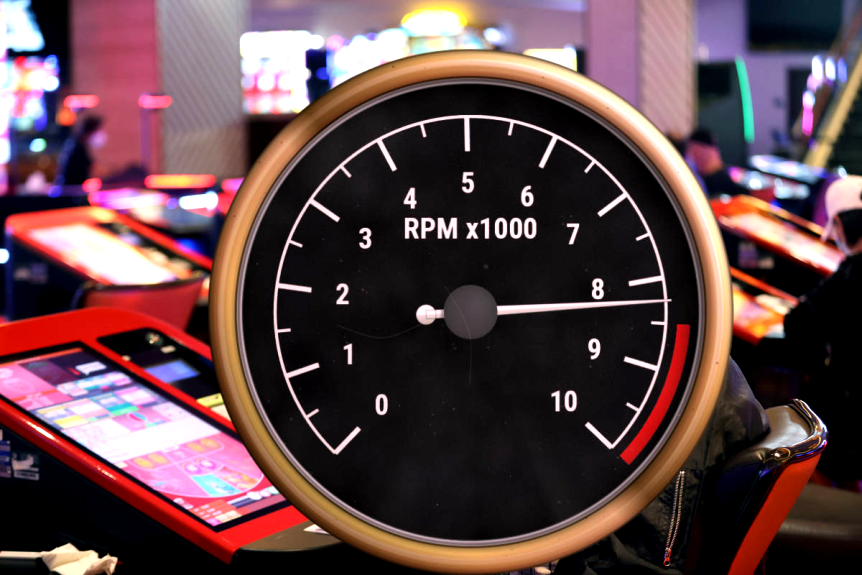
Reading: 8250 (rpm)
